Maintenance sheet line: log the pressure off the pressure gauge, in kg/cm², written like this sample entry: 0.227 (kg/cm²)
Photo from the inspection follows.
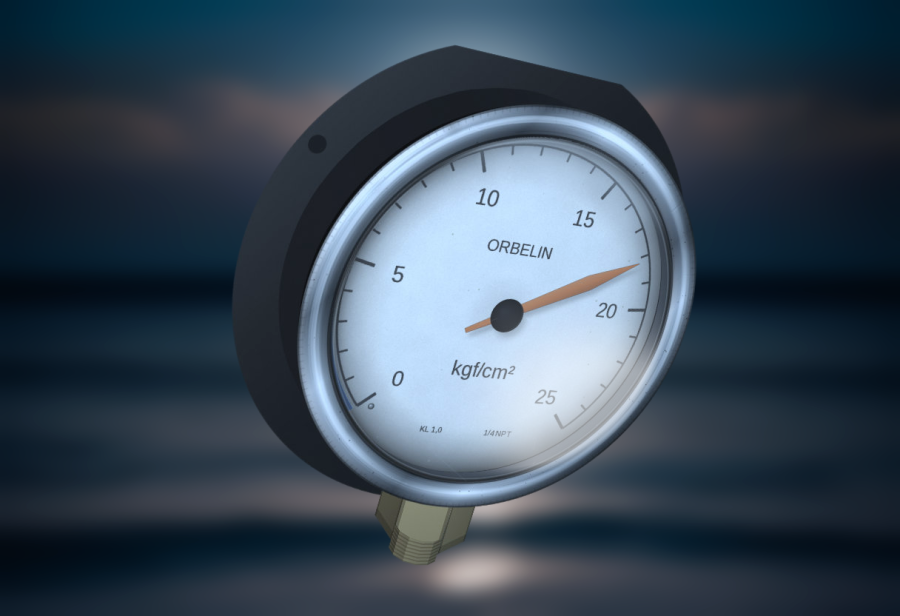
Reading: 18 (kg/cm²)
